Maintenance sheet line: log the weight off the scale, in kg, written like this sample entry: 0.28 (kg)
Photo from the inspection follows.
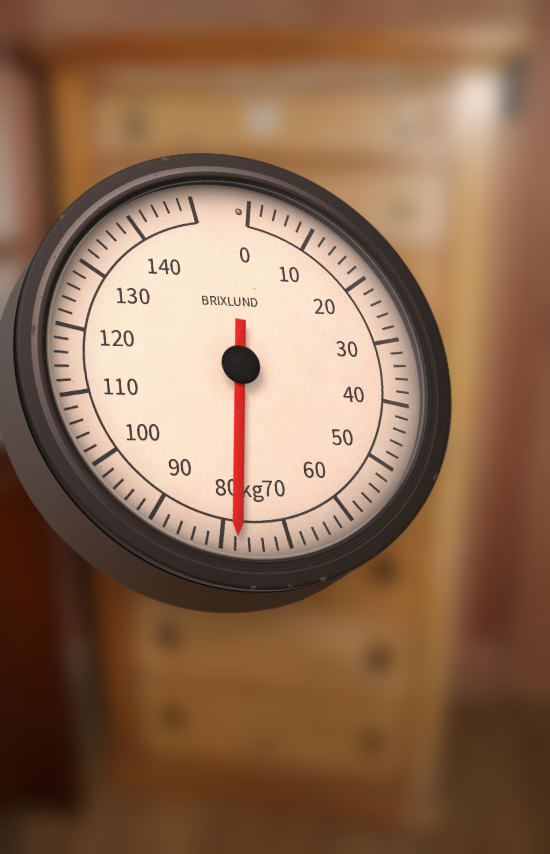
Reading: 78 (kg)
